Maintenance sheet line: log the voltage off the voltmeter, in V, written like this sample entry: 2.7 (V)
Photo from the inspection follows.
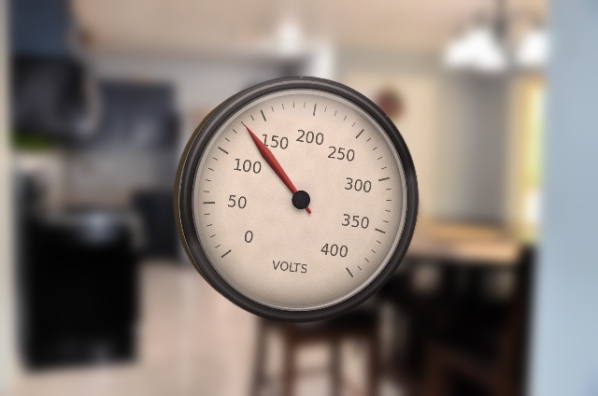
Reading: 130 (V)
